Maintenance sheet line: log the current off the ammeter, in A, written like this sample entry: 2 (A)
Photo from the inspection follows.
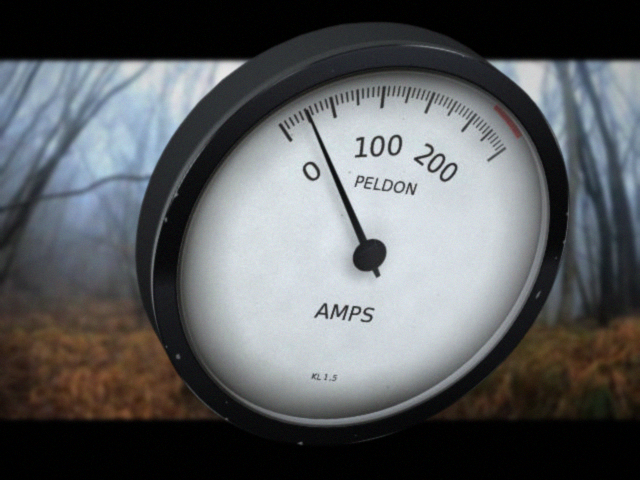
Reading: 25 (A)
